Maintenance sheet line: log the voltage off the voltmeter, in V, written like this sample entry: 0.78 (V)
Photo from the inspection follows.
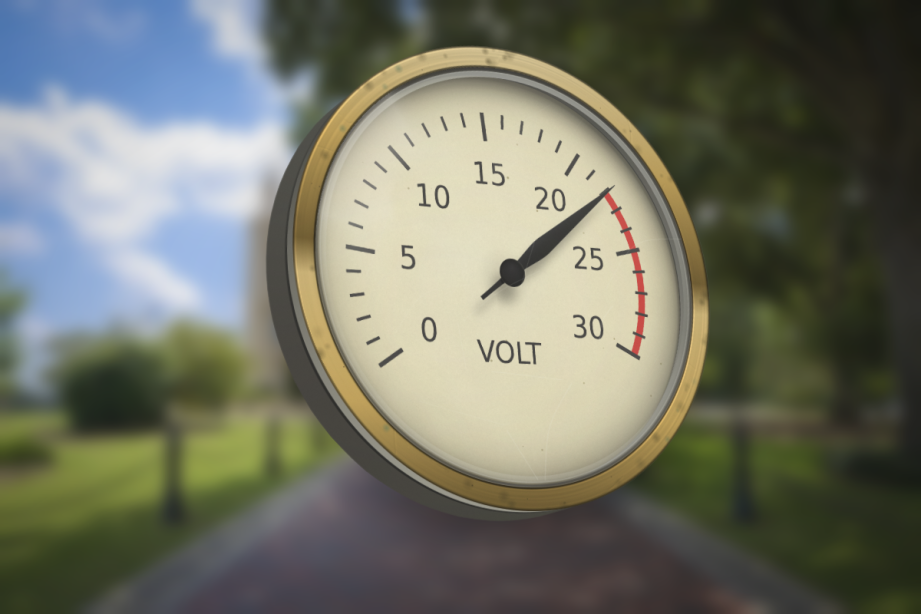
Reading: 22 (V)
